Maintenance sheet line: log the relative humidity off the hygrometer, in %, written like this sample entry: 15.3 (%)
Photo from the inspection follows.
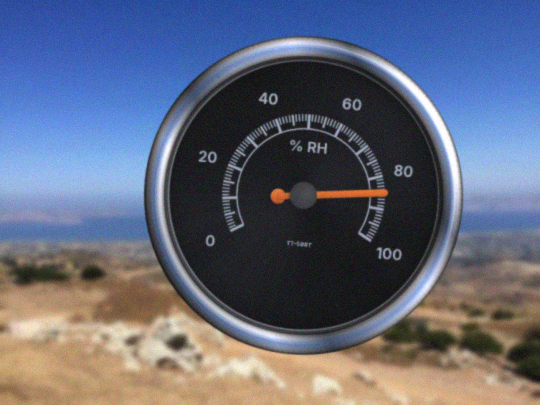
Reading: 85 (%)
